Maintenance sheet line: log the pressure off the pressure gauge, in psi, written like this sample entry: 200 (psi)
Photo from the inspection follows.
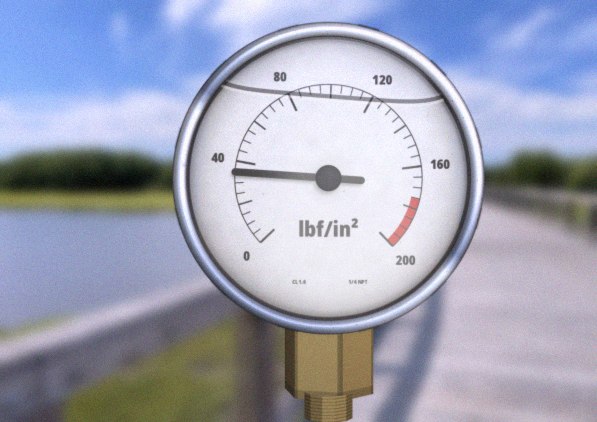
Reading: 35 (psi)
